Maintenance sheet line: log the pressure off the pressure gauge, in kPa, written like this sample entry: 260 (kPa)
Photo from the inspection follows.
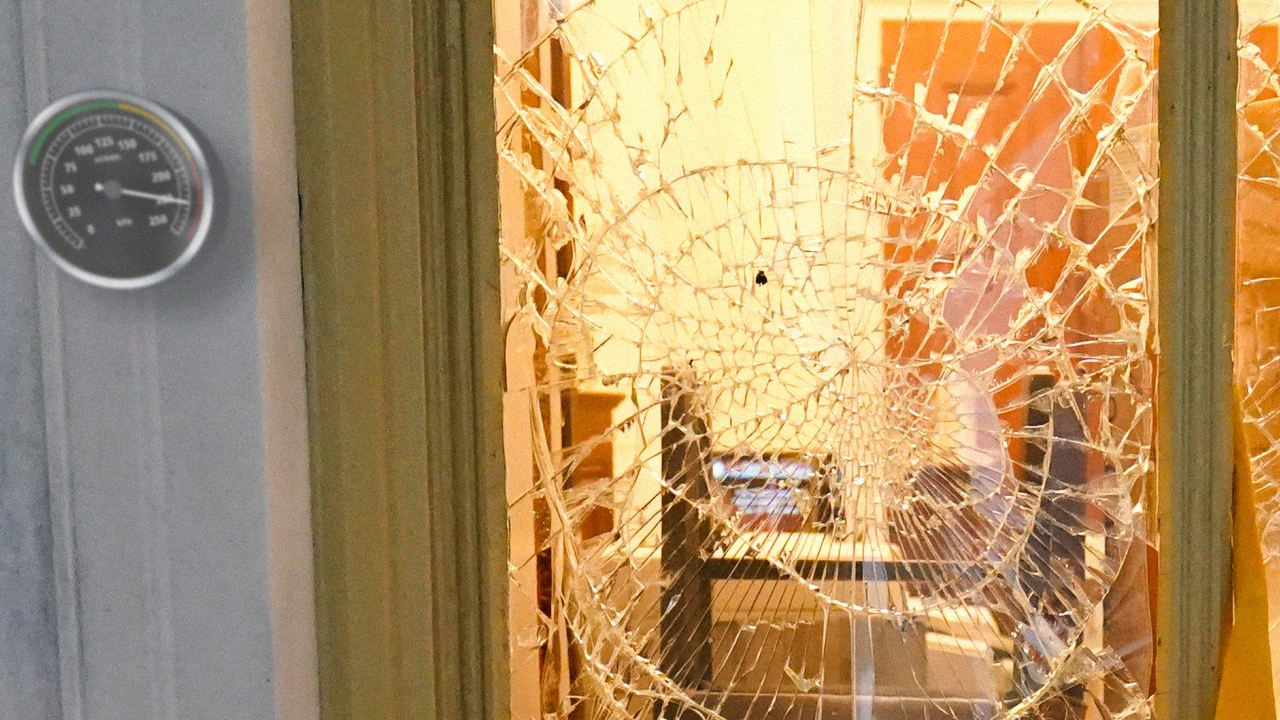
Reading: 225 (kPa)
